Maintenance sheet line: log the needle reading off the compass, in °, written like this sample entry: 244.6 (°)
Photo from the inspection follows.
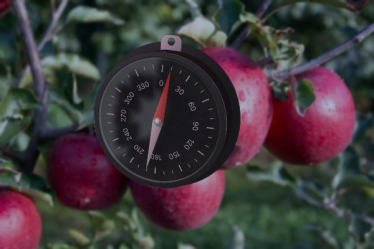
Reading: 10 (°)
